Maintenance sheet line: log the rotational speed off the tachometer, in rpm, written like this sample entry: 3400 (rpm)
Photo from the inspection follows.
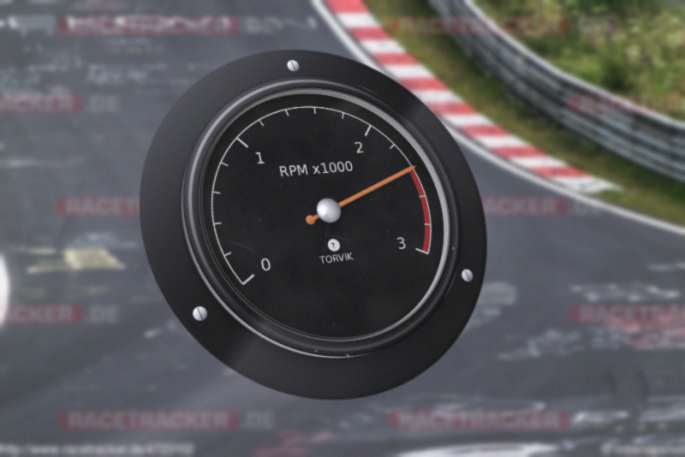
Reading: 2400 (rpm)
